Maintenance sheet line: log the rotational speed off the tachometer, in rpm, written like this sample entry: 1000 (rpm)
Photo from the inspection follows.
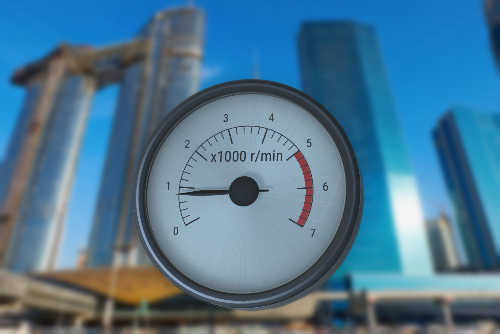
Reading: 800 (rpm)
